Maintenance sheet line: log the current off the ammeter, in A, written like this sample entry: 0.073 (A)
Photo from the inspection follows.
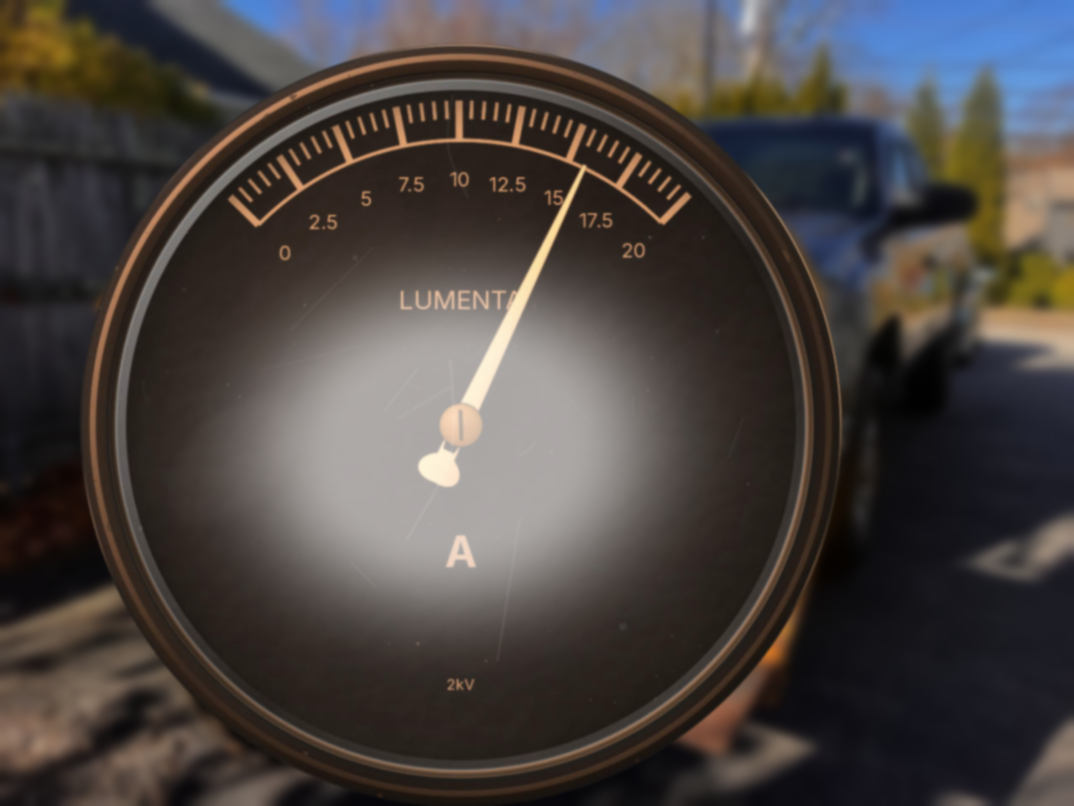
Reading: 15.75 (A)
